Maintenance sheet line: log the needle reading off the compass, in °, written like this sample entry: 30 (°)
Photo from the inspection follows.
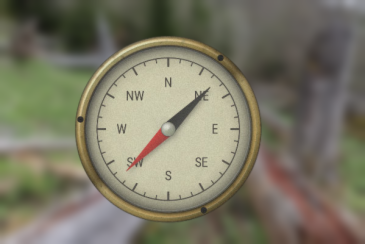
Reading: 225 (°)
